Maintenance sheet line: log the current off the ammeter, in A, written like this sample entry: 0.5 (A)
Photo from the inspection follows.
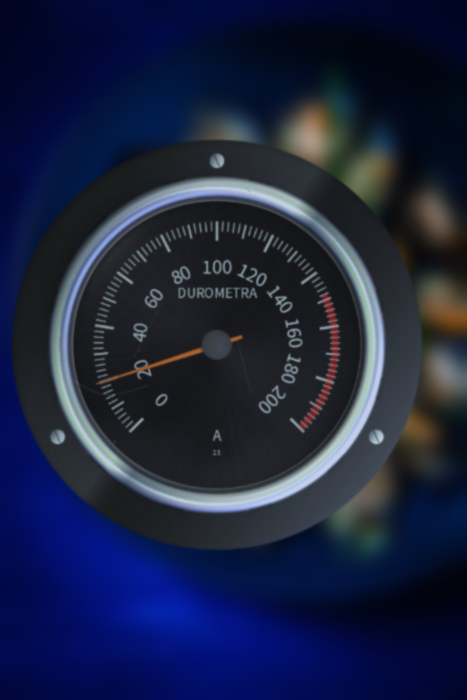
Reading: 20 (A)
